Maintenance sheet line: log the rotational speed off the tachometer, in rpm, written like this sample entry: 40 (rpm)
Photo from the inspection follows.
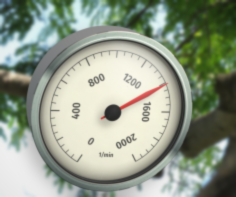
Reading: 1400 (rpm)
